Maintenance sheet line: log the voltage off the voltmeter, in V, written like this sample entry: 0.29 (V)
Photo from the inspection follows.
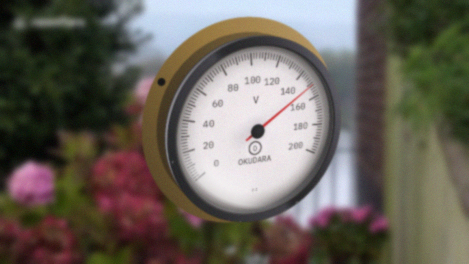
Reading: 150 (V)
